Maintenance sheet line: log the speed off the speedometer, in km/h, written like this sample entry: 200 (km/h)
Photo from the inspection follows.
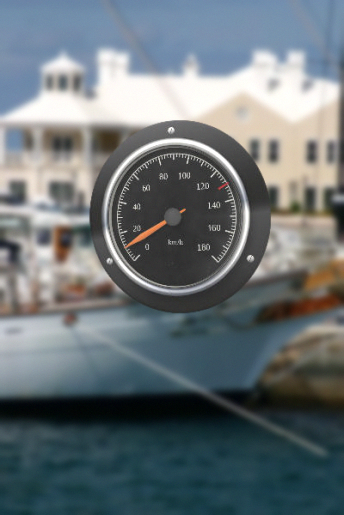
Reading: 10 (km/h)
